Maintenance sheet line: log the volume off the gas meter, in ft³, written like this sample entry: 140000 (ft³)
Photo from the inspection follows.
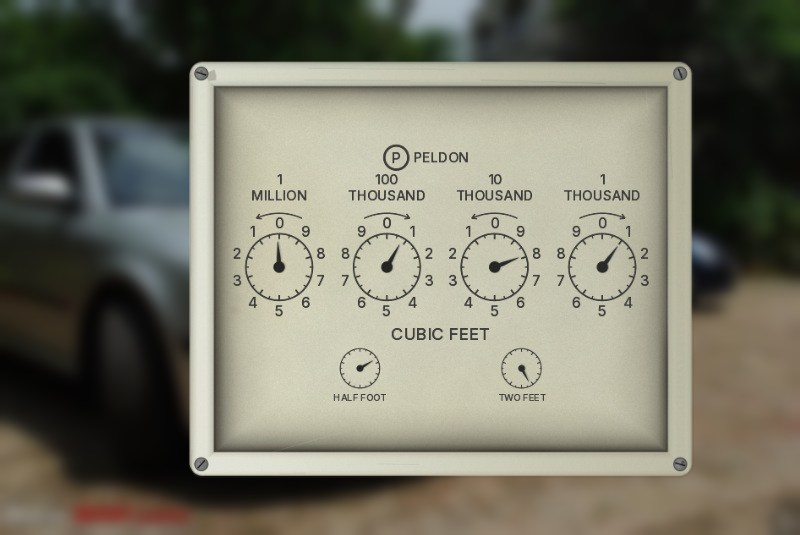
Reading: 8100 (ft³)
